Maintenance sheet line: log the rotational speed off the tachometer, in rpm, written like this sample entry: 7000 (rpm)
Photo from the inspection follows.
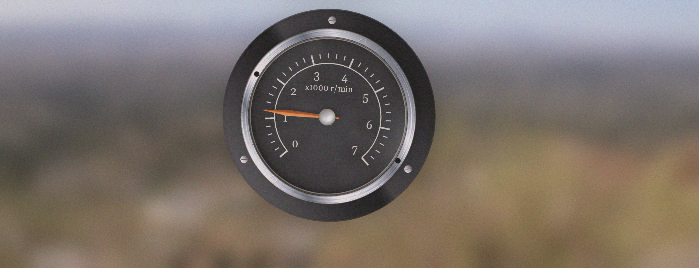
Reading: 1200 (rpm)
